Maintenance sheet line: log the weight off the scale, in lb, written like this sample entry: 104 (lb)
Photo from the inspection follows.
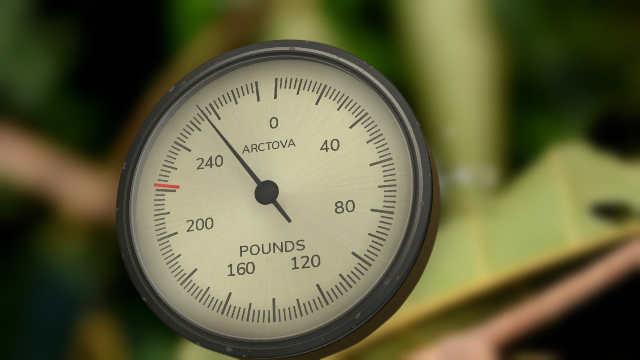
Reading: 256 (lb)
